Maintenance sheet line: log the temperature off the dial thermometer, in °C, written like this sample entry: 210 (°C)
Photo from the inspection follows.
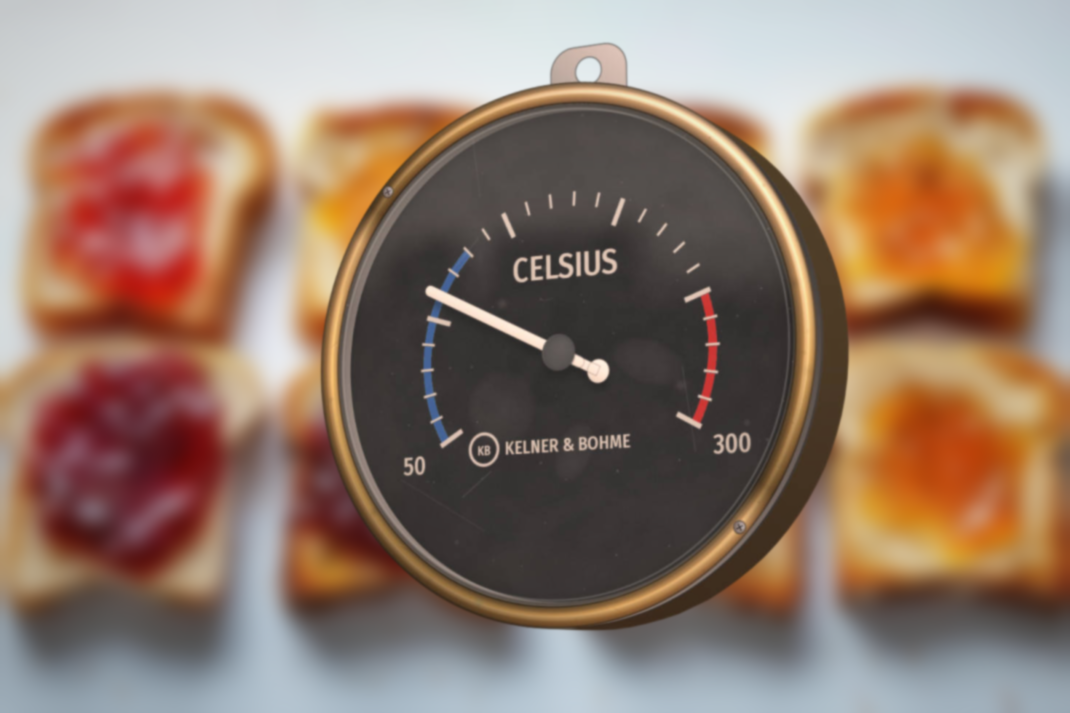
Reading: 110 (°C)
